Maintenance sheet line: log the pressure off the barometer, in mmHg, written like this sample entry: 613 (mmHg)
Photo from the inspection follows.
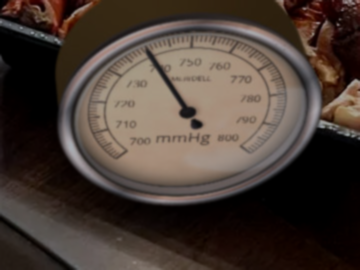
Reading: 740 (mmHg)
